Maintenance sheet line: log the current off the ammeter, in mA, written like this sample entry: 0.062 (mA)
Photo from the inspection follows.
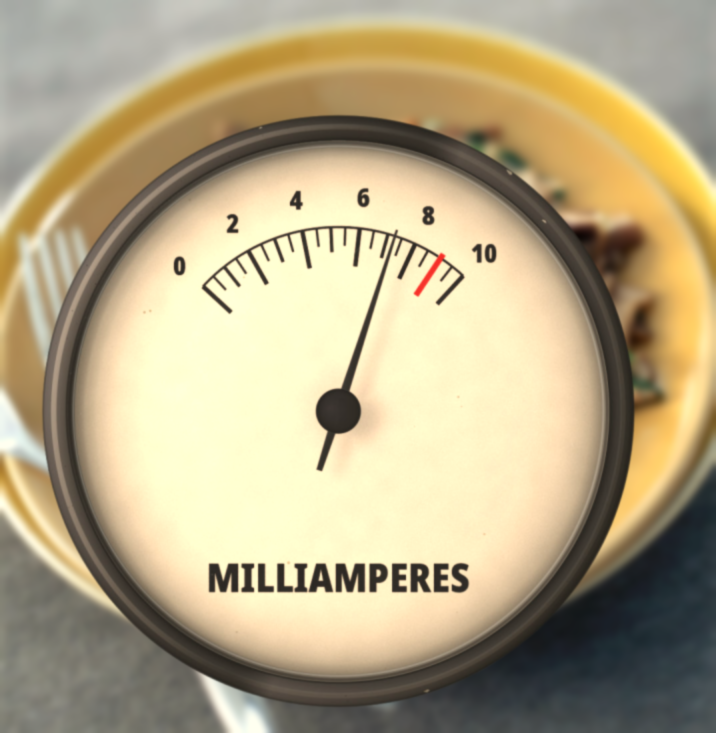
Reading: 7.25 (mA)
